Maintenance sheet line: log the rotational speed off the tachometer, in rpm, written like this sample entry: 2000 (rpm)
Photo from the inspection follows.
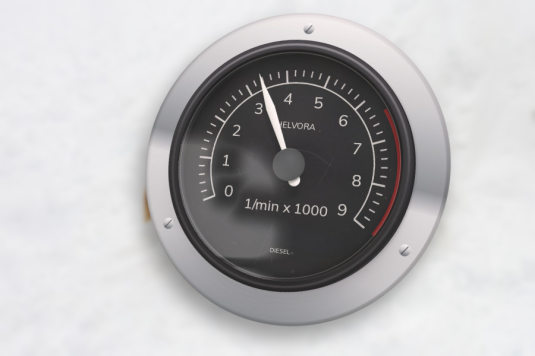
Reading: 3400 (rpm)
